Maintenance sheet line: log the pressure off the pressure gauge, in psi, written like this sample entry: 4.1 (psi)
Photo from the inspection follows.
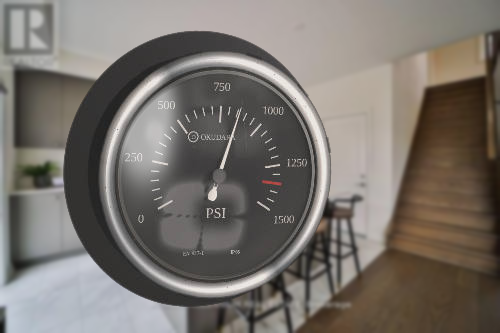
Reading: 850 (psi)
